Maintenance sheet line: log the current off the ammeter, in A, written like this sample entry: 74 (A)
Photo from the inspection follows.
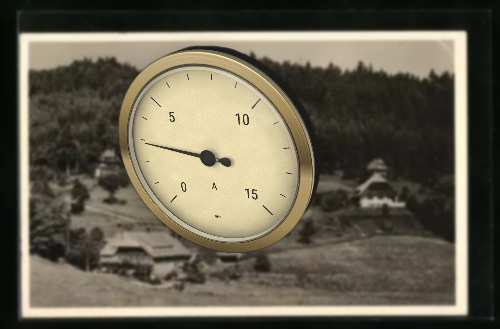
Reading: 3 (A)
